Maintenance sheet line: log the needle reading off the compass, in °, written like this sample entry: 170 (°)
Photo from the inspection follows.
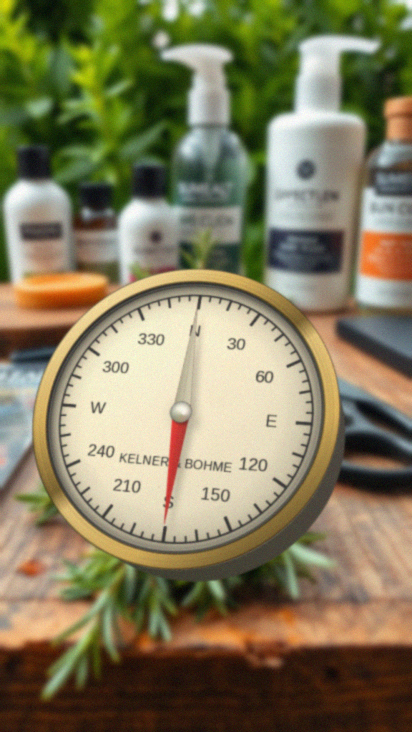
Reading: 180 (°)
